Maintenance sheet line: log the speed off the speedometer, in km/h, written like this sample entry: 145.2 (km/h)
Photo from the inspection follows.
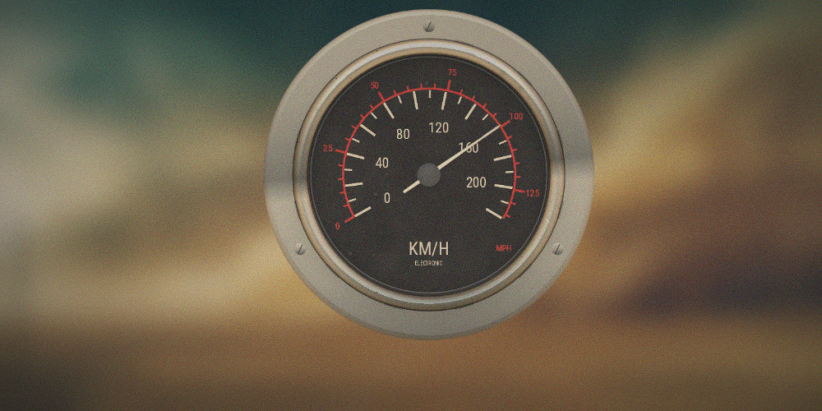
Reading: 160 (km/h)
